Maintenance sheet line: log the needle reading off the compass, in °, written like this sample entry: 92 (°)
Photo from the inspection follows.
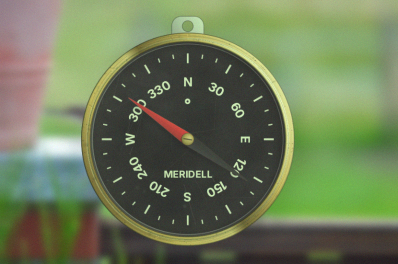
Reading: 305 (°)
